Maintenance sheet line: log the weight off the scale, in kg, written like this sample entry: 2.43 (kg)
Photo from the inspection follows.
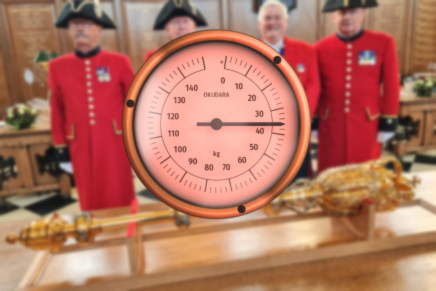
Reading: 36 (kg)
